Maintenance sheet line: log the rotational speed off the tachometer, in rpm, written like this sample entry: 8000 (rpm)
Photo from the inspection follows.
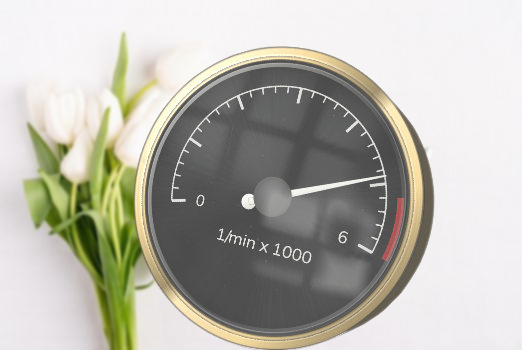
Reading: 4900 (rpm)
